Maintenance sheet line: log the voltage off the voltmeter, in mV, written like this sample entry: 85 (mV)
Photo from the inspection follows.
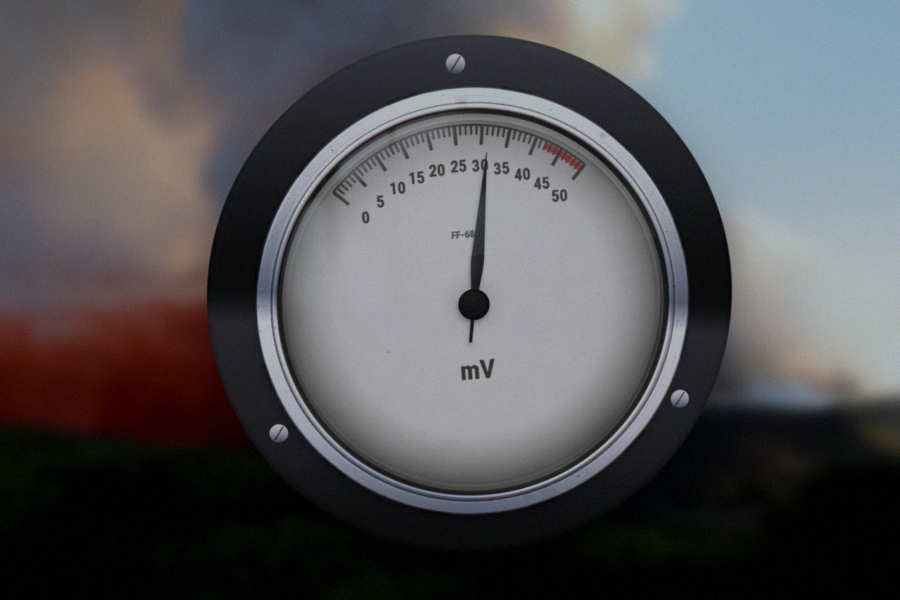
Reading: 31 (mV)
